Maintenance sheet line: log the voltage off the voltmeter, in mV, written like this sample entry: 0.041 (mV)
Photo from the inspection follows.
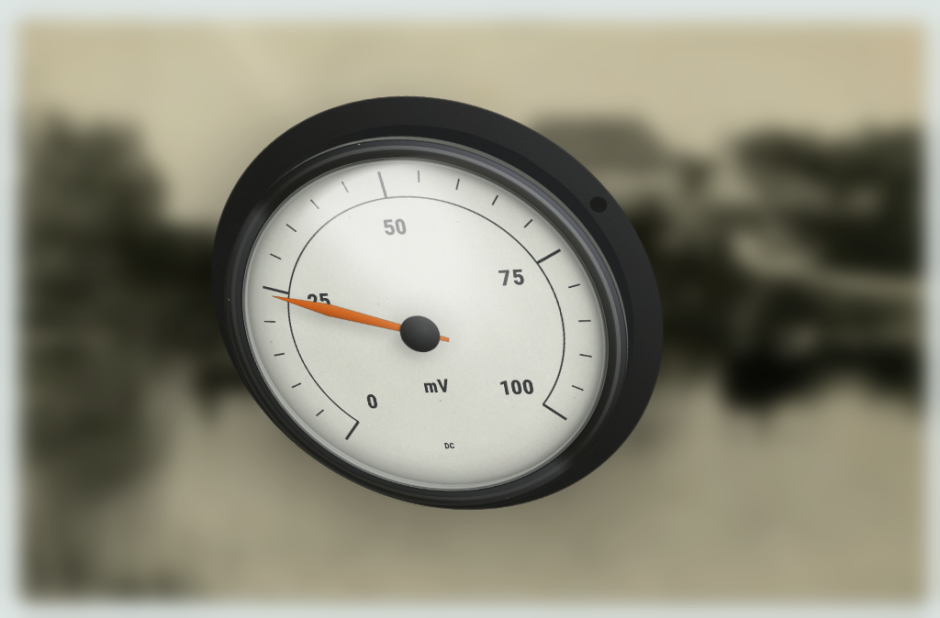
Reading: 25 (mV)
